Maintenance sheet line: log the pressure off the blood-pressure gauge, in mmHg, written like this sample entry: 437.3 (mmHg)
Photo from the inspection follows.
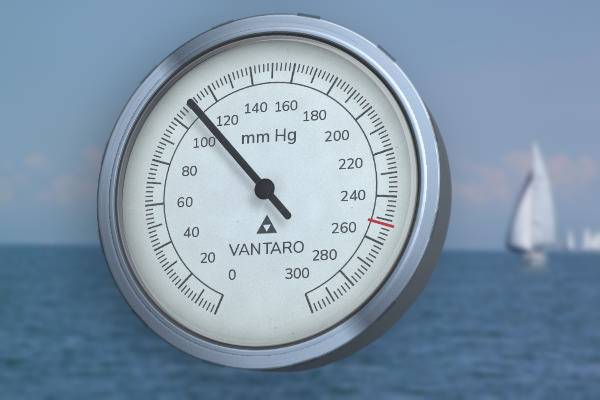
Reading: 110 (mmHg)
